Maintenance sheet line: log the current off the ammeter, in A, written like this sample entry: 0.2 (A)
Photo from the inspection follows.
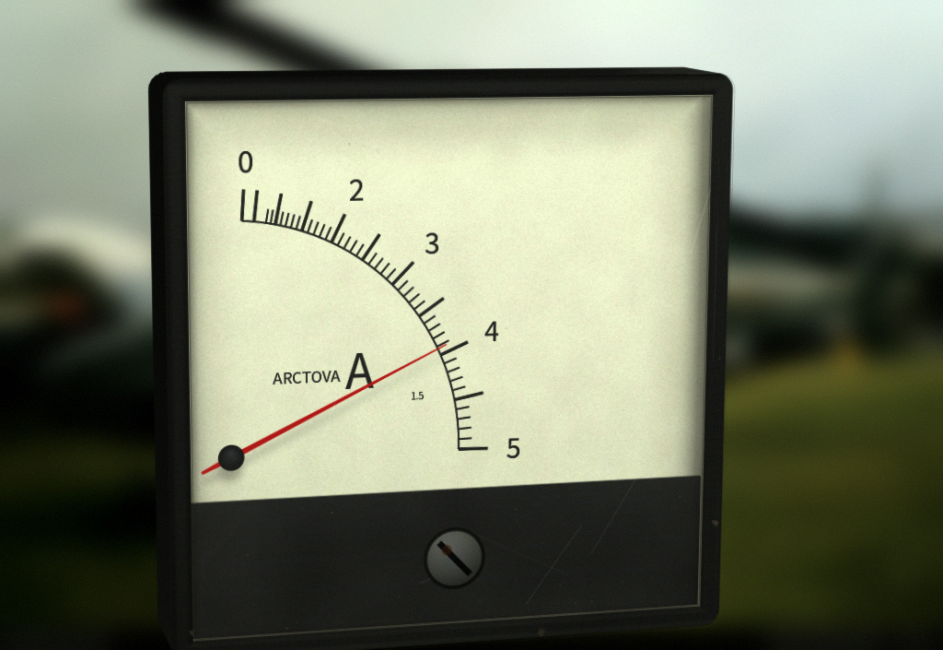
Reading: 3.9 (A)
